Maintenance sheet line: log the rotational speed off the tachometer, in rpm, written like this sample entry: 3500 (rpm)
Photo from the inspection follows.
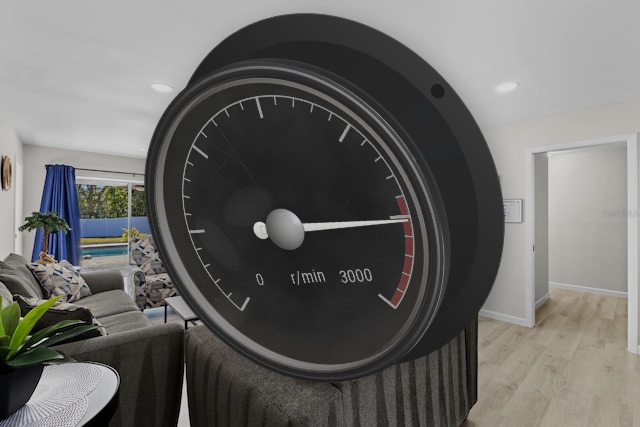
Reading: 2500 (rpm)
